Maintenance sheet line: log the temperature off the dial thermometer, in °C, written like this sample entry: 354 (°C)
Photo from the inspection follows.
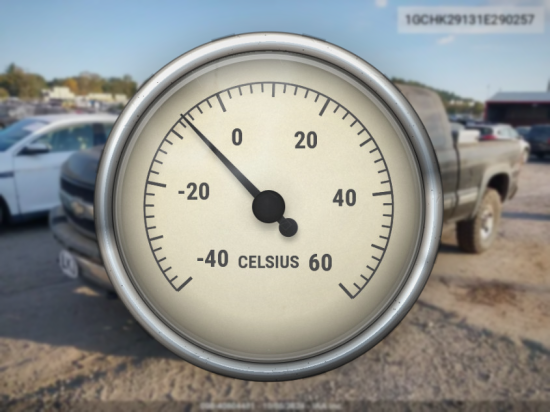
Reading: -7 (°C)
